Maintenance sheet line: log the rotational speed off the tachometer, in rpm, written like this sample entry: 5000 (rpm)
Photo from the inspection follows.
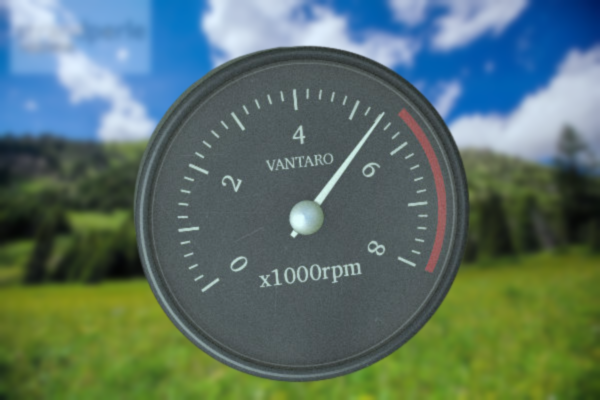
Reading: 5400 (rpm)
